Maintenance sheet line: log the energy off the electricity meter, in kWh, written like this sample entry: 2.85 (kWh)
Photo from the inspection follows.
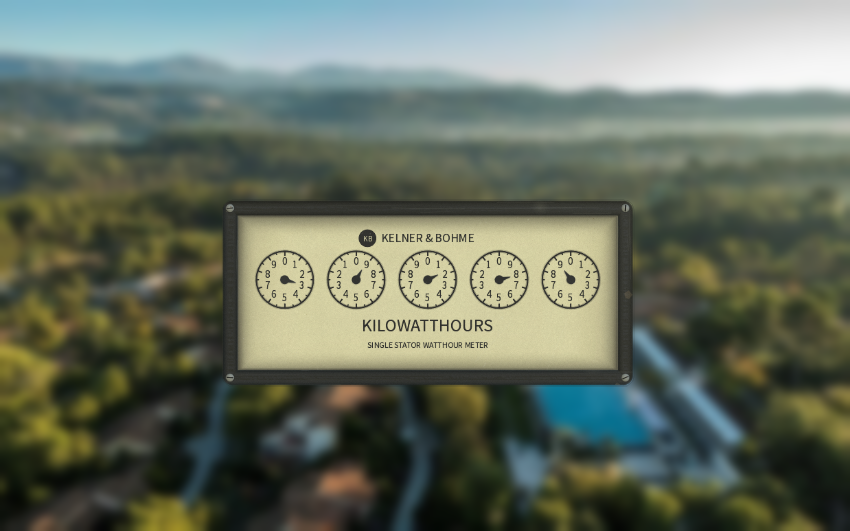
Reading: 29179 (kWh)
